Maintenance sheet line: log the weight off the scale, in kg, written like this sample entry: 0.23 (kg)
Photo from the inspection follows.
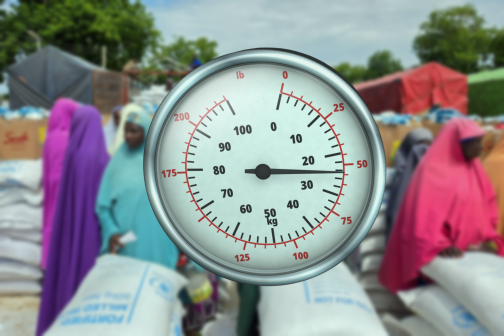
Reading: 24 (kg)
